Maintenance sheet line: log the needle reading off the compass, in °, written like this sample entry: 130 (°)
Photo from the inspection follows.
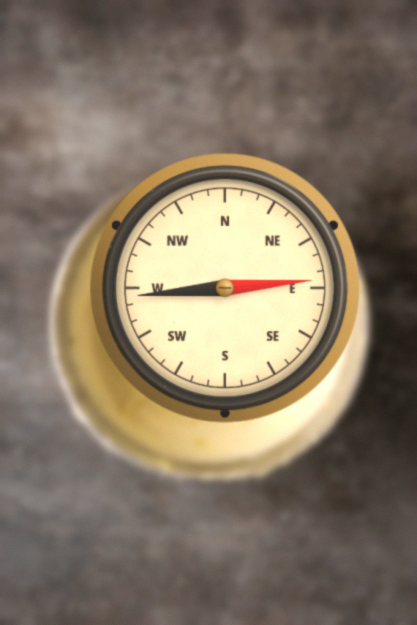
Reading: 85 (°)
